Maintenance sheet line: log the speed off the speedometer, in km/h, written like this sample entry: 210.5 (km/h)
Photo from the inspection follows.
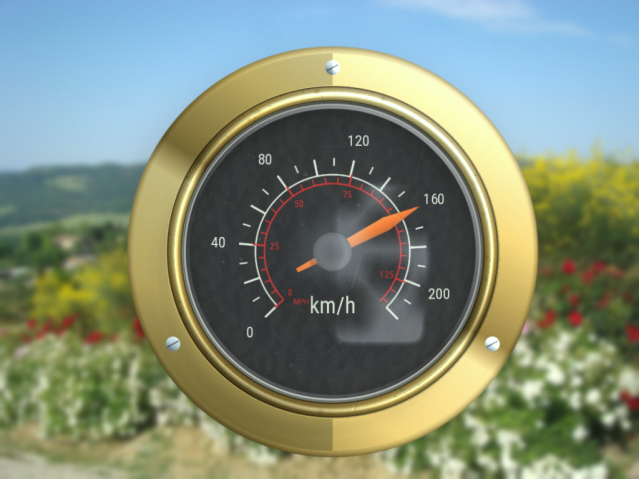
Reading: 160 (km/h)
